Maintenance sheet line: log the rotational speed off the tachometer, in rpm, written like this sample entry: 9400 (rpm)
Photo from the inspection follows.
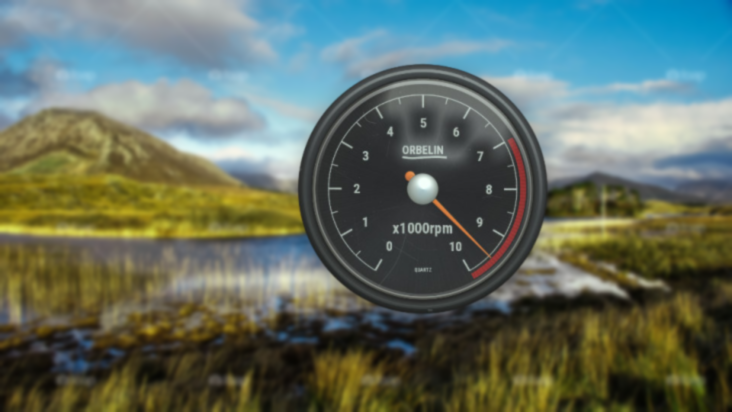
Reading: 9500 (rpm)
